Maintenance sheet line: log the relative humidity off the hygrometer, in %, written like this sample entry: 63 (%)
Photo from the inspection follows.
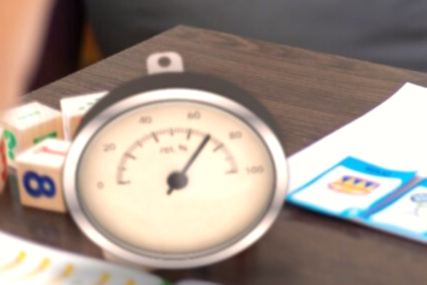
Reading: 70 (%)
